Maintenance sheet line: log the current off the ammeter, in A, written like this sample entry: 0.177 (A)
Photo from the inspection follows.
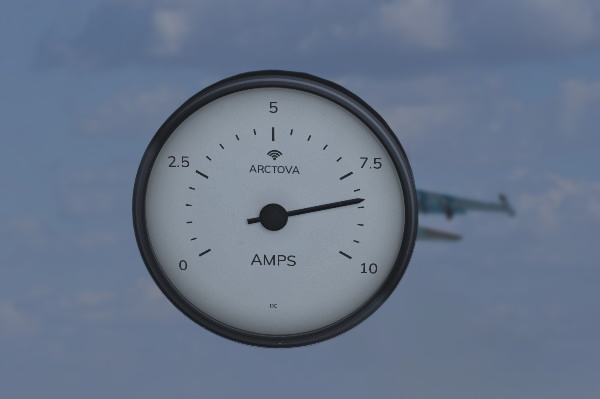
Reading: 8.25 (A)
